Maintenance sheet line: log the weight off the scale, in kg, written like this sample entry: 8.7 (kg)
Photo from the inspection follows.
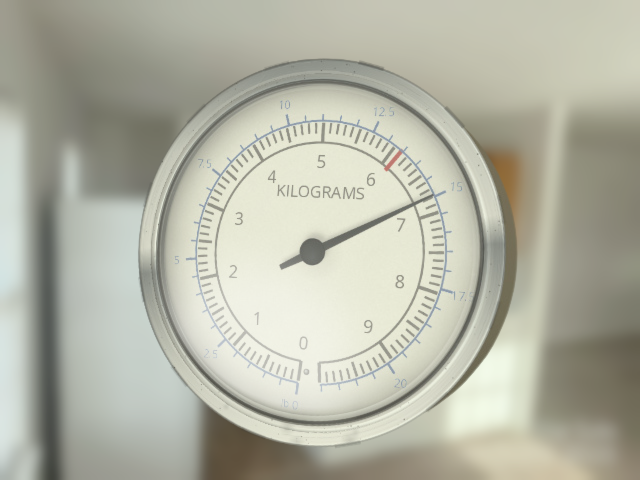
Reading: 6.8 (kg)
